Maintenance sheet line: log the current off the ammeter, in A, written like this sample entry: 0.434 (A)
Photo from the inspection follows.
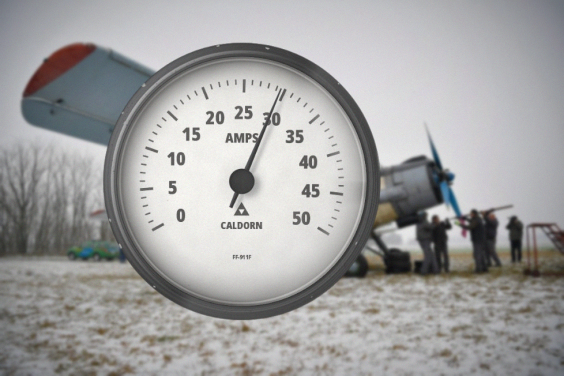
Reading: 29.5 (A)
